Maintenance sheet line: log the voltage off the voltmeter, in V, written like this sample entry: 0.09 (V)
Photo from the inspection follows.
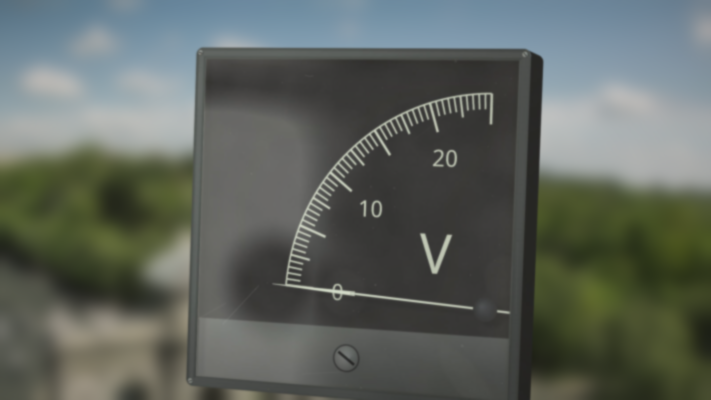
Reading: 0 (V)
